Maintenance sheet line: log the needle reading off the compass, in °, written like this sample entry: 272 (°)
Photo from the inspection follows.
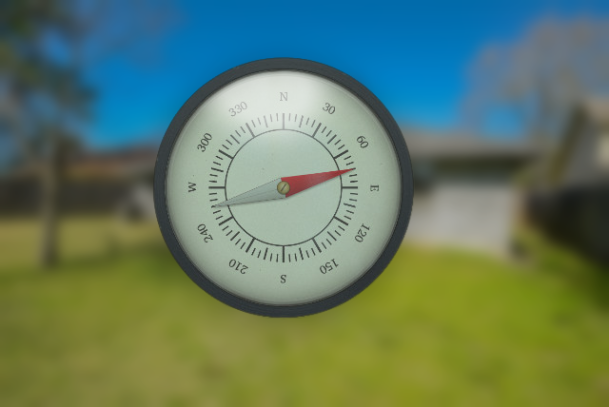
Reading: 75 (°)
